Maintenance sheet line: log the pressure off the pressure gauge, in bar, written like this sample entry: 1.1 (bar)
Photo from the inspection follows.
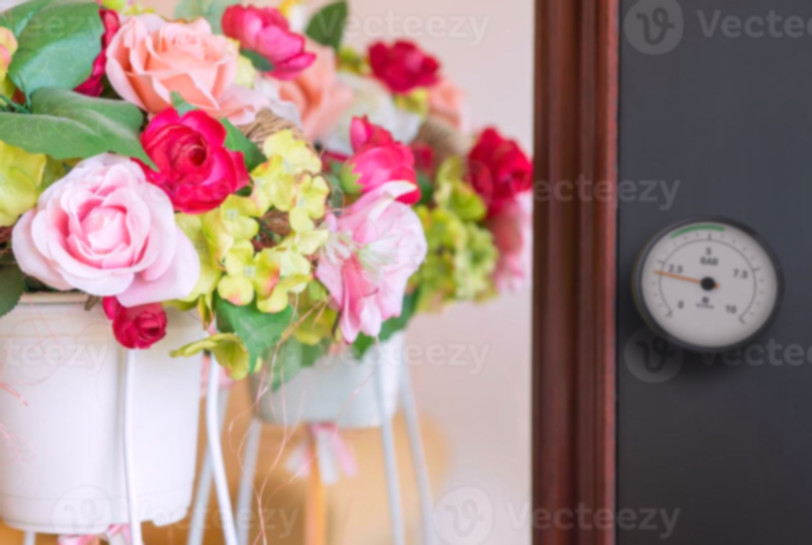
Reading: 2 (bar)
